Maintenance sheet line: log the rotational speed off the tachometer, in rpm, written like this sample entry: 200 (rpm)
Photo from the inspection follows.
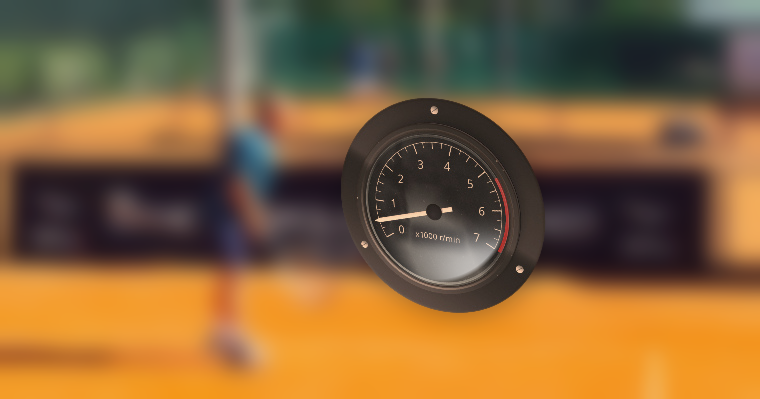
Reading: 500 (rpm)
